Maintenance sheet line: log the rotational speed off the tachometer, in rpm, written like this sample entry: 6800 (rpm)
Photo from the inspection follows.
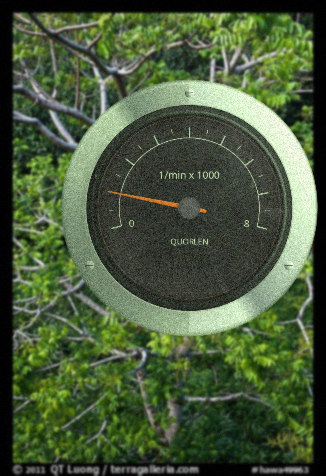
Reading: 1000 (rpm)
